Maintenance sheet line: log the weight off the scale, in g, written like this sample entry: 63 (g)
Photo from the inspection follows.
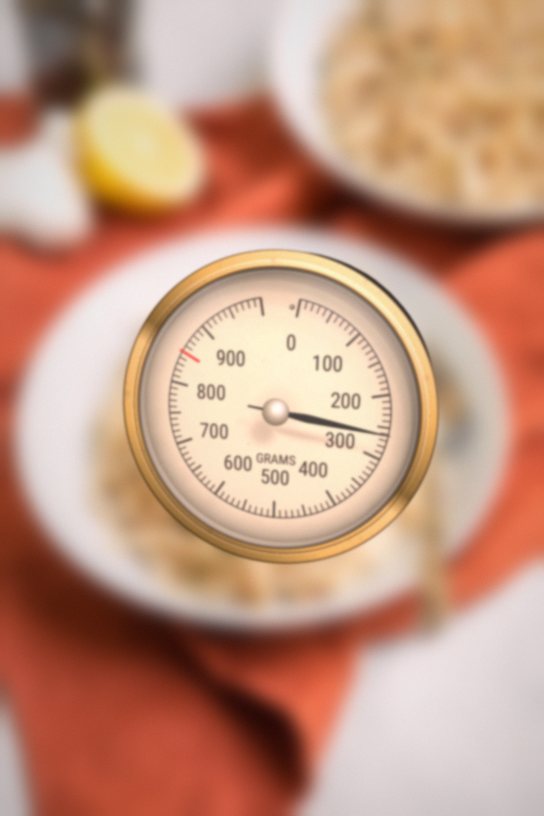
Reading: 260 (g)
